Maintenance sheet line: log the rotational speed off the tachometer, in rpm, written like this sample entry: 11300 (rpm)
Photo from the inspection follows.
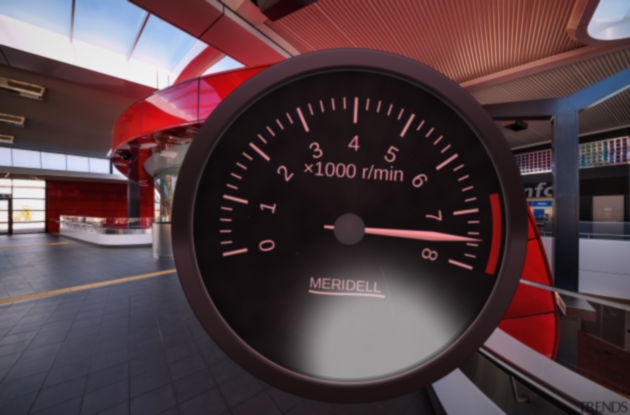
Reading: 7500 (rpm)
